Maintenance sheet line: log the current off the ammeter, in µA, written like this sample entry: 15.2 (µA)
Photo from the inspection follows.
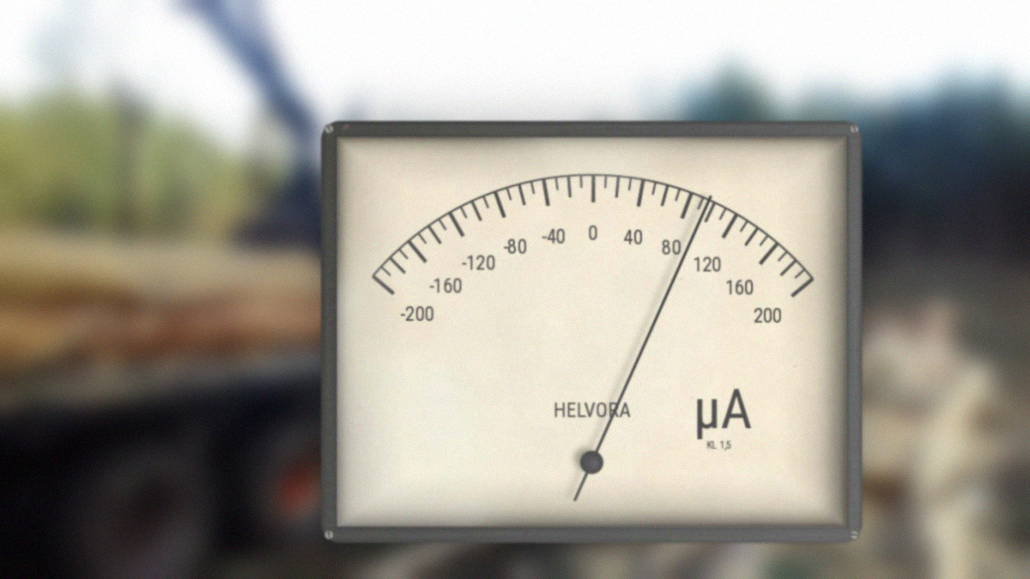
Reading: 95 (µA)
